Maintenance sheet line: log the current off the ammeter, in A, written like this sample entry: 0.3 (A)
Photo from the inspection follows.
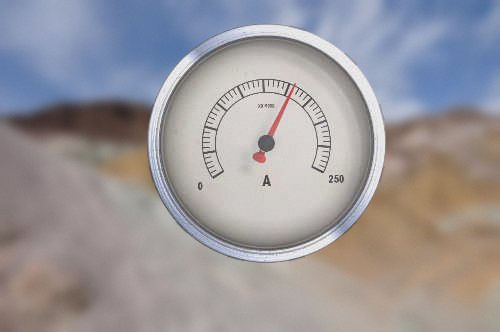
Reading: 155 (A)
